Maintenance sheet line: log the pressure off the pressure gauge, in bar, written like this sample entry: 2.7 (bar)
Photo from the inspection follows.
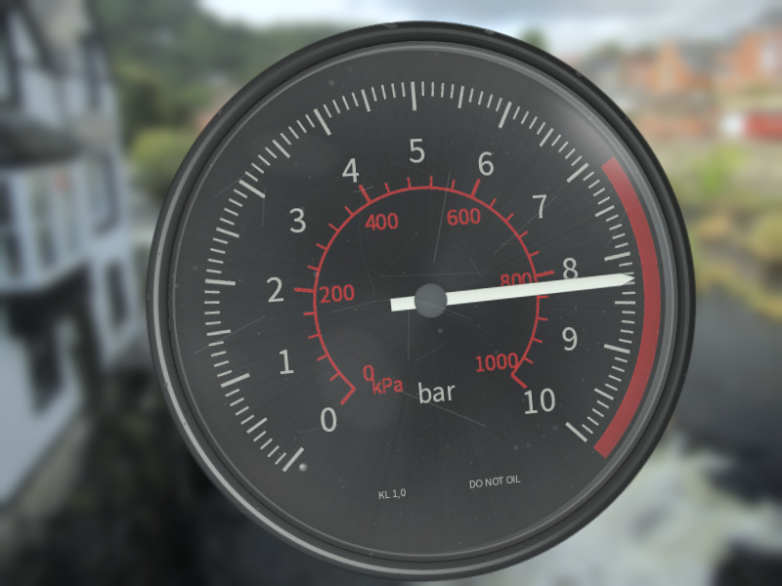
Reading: 8.25 (bar)
